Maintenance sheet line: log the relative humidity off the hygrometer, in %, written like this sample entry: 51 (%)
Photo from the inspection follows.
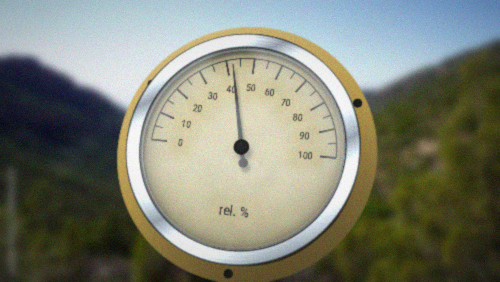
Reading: 42.5 (%)
